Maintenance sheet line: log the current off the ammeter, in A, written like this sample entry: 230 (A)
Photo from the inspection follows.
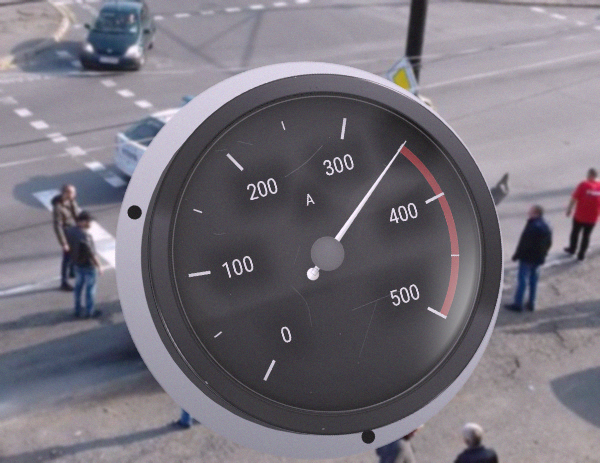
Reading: 350 (A)
